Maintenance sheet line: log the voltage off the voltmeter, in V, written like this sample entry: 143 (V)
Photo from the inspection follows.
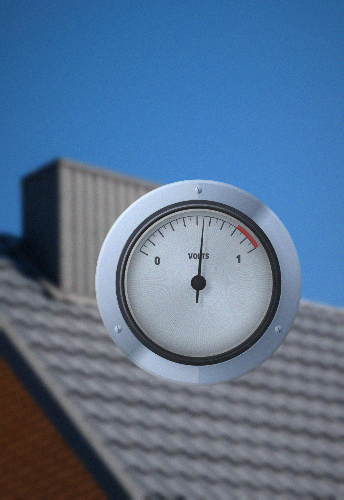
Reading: 0.55 (V)
